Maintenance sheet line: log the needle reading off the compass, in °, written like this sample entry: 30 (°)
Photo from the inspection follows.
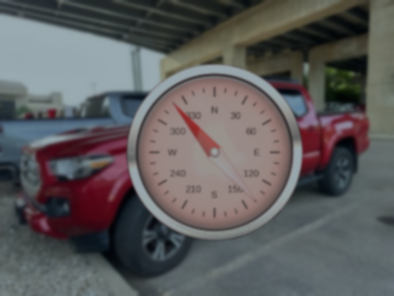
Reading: 320 (°)
